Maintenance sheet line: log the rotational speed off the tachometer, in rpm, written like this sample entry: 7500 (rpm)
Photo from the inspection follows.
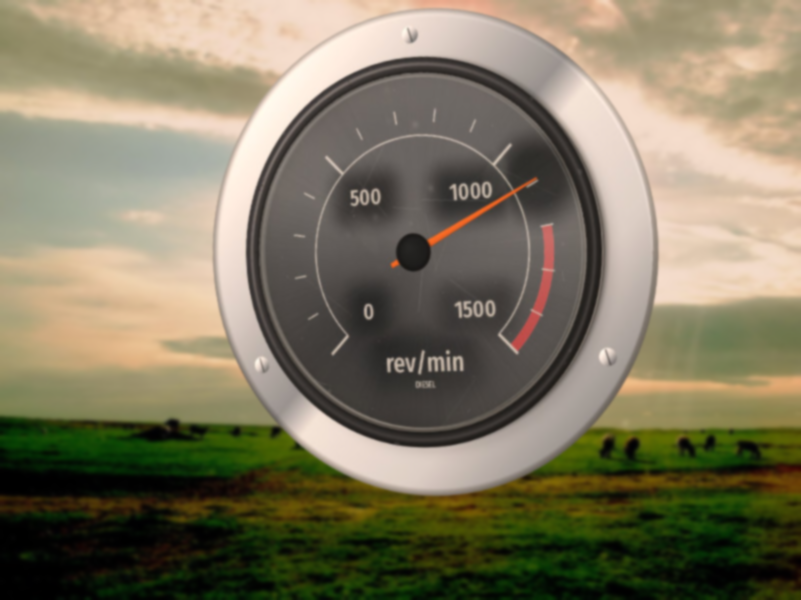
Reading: 1100 (rpm)
